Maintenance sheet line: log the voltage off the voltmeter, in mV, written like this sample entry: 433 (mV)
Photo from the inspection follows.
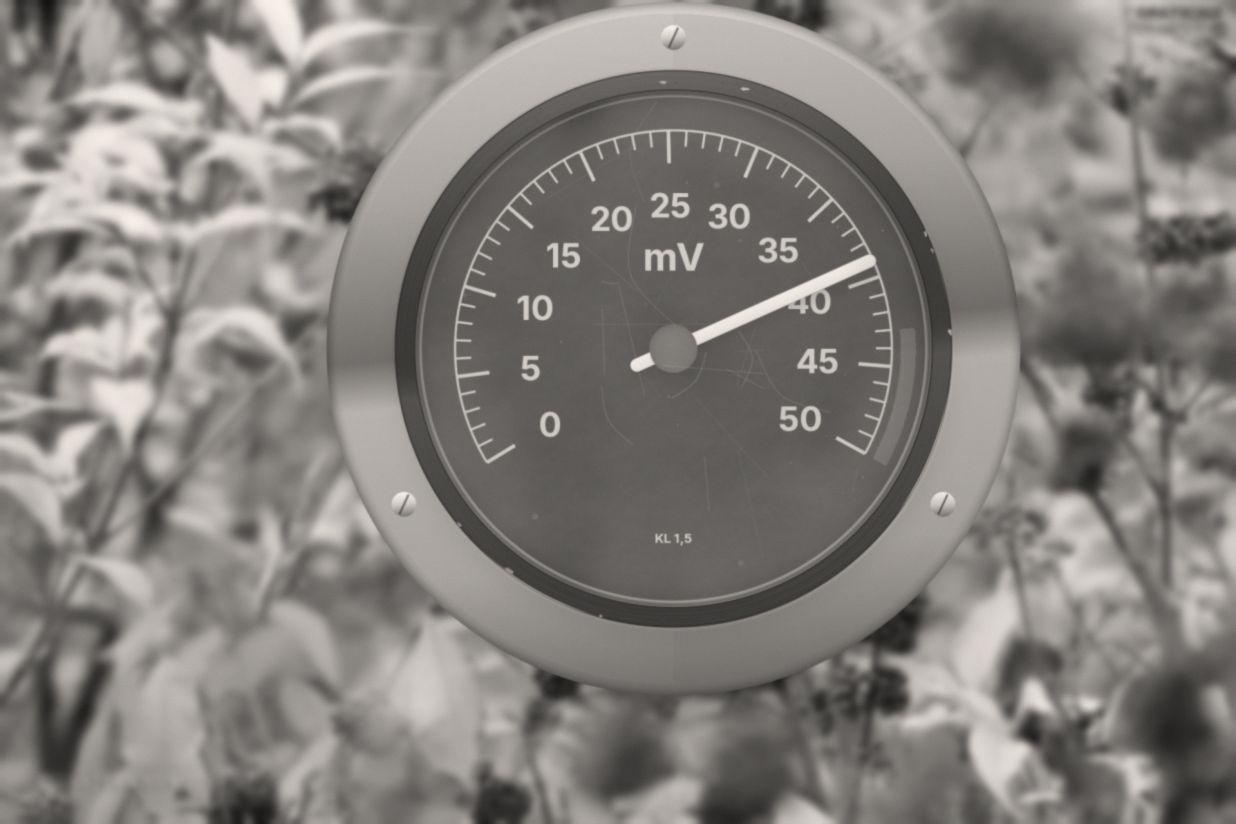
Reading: 39 (mV)
